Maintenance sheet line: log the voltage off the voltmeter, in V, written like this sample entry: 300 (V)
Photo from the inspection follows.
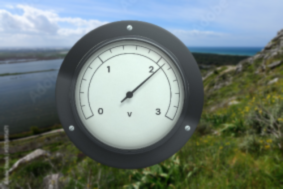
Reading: 2.1 (V)
